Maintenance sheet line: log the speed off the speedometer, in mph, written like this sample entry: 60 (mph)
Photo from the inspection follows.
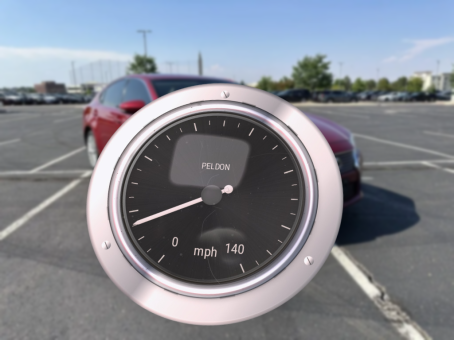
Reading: 15 (mph)
